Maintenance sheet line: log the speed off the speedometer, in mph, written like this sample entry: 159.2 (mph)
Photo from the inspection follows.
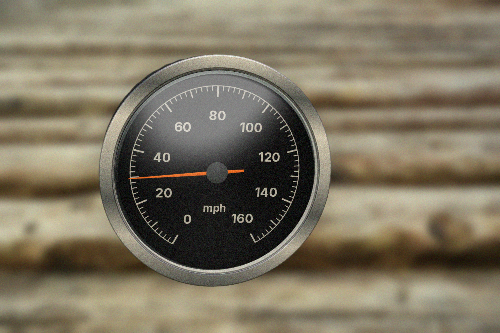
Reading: 30 (mph)
